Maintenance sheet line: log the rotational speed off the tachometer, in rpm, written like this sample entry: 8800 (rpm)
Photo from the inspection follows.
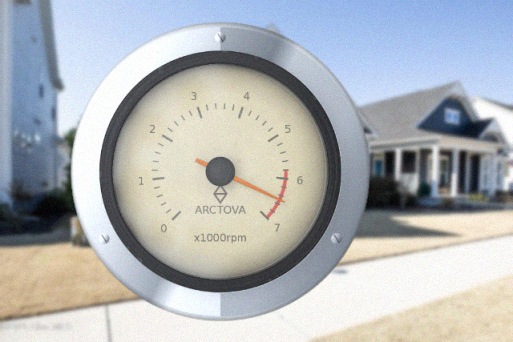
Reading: 6500 (rpm)
